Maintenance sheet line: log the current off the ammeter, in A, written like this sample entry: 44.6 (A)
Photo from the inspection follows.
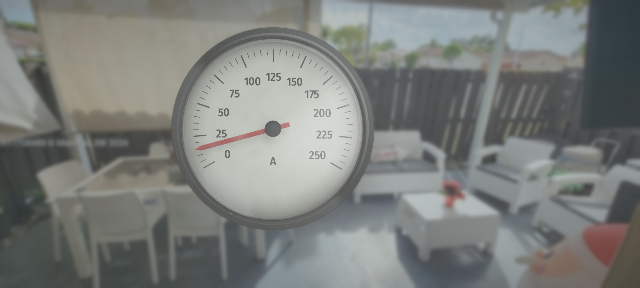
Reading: 15 (A)
